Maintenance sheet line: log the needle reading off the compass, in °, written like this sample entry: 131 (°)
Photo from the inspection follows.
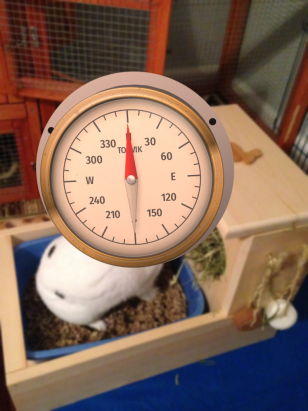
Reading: 0 (°)
